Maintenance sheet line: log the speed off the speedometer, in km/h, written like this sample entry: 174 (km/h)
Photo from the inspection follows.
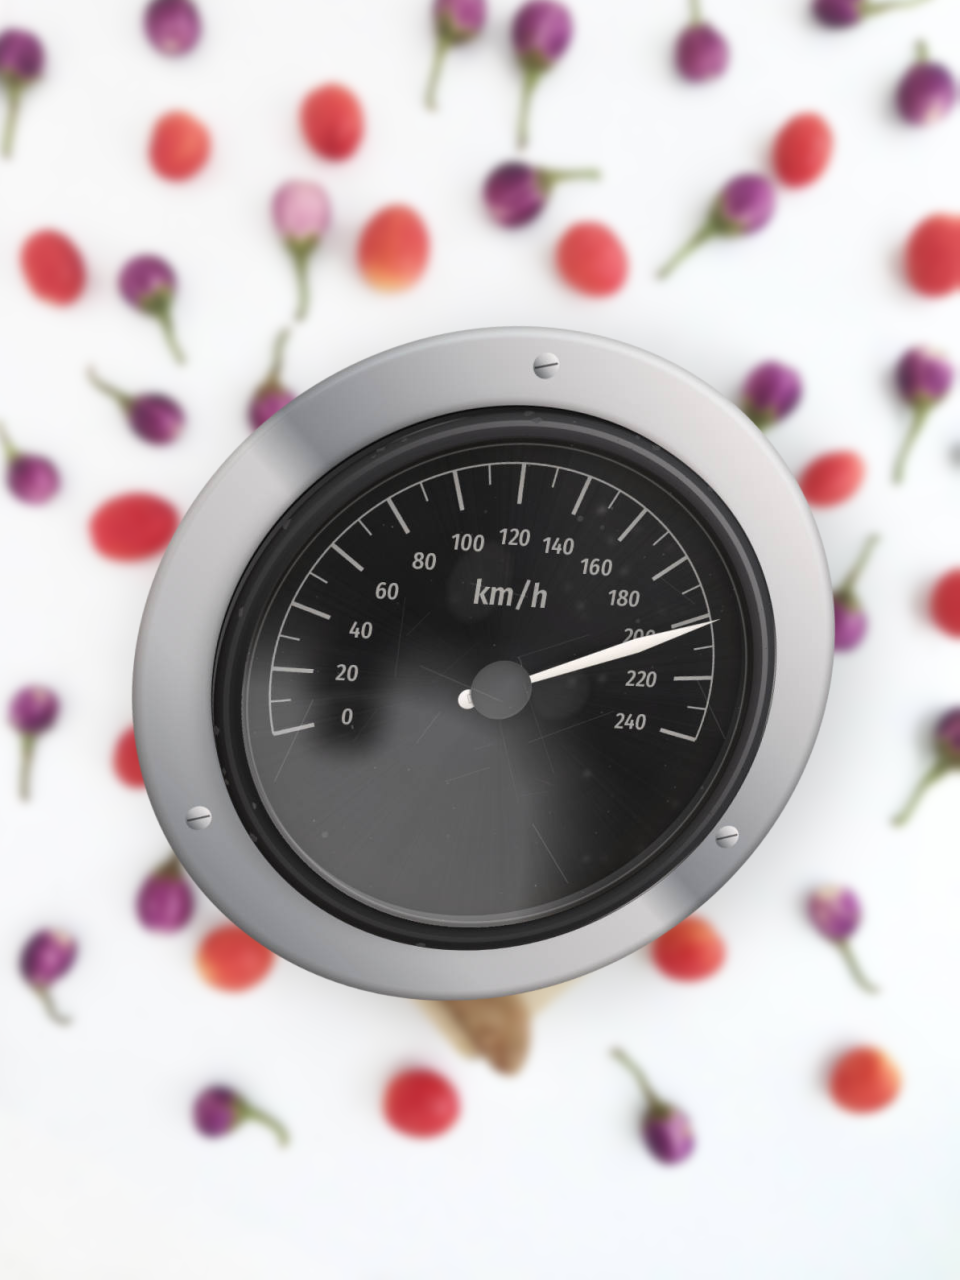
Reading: 200 (km/h)
